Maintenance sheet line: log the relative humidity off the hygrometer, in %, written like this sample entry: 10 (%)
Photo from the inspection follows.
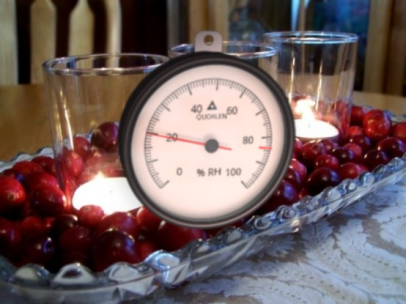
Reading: 20 (%)
